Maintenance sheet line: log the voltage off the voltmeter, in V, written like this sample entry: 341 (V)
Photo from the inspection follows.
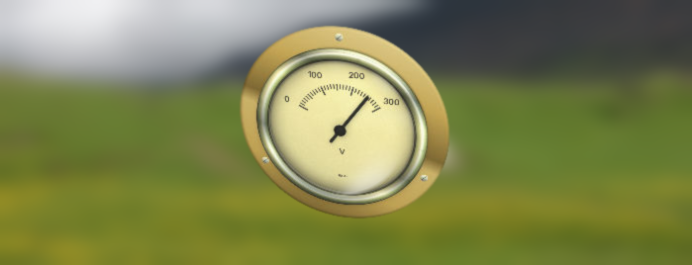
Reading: 250 (V)
